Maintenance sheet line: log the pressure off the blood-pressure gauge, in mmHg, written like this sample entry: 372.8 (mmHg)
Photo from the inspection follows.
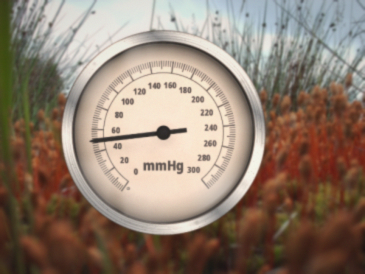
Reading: 50 (mmHg)
